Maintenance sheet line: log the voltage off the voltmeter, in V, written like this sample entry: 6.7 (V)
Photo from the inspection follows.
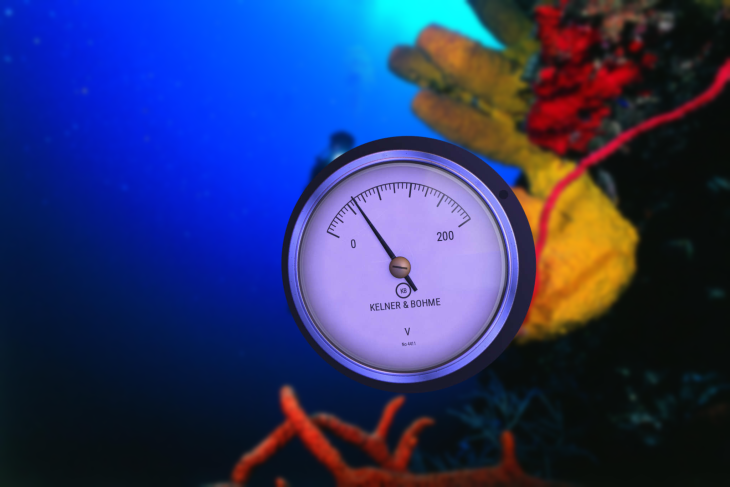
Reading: 50 (V)
